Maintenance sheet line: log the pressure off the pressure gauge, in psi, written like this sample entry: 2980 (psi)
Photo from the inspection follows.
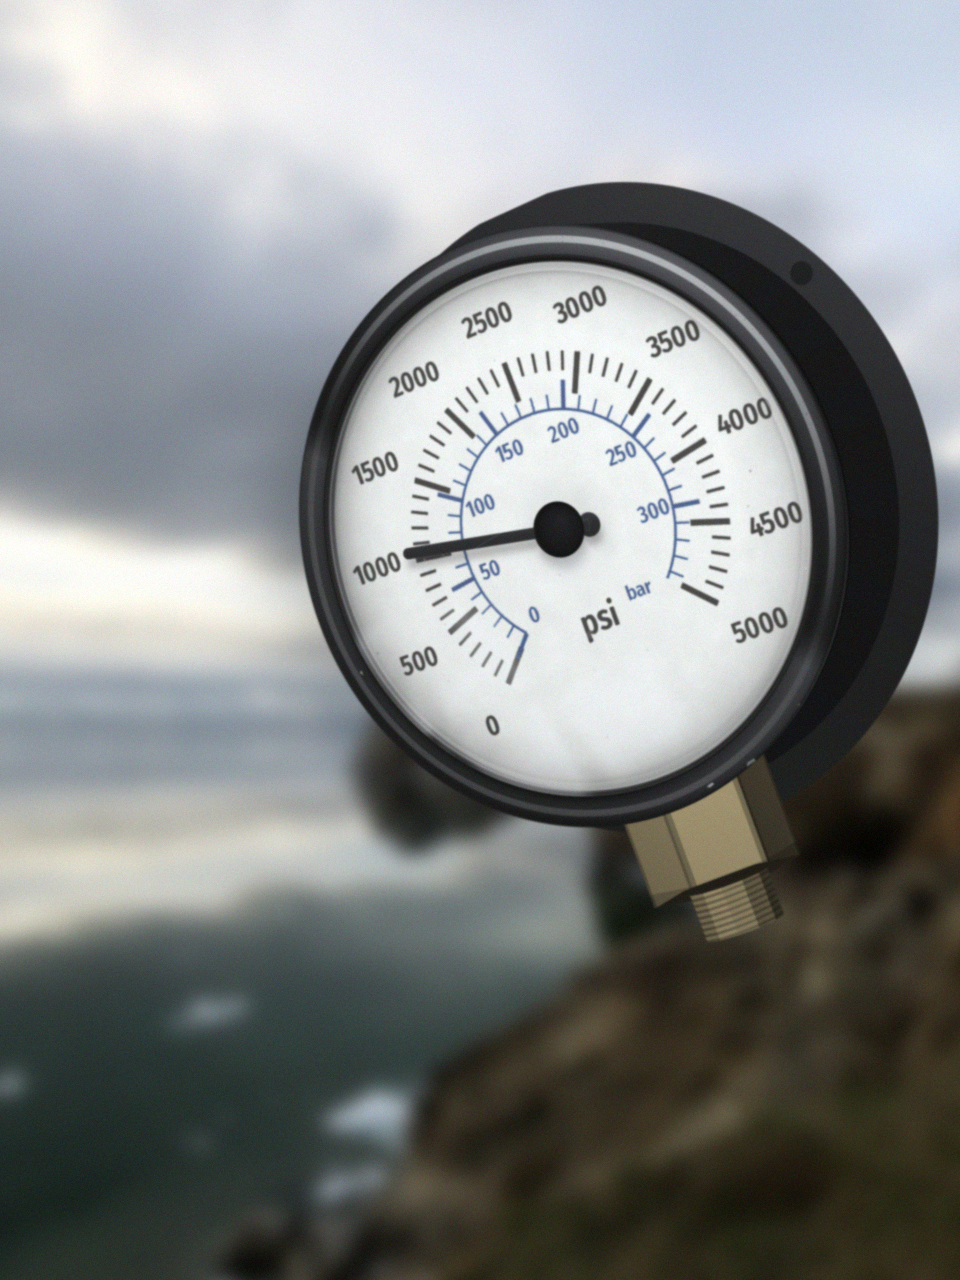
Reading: 1050 (psi)
